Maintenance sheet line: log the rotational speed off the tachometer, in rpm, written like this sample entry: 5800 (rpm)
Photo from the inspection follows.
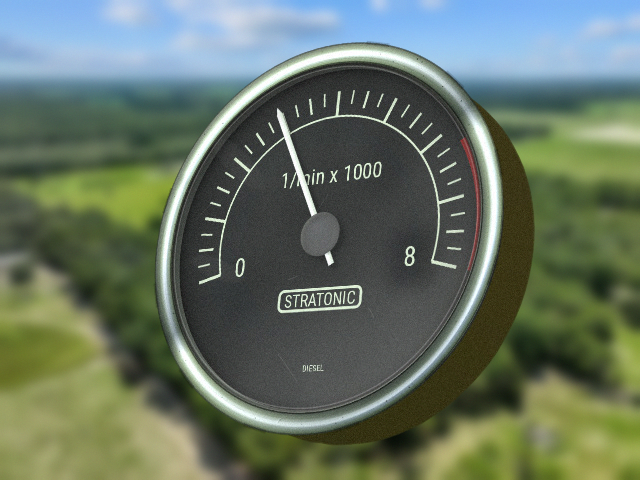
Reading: 3000 (rpm)
